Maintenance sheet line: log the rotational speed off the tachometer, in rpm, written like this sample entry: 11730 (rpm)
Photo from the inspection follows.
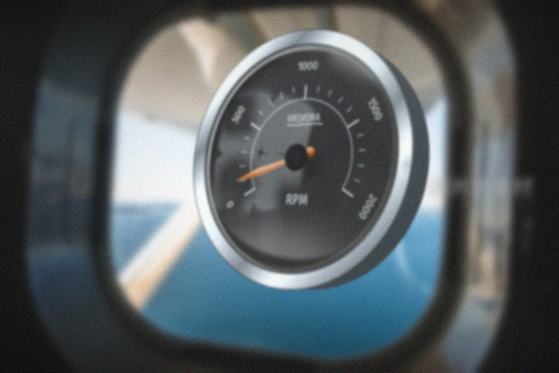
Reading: 100 (rpm)
